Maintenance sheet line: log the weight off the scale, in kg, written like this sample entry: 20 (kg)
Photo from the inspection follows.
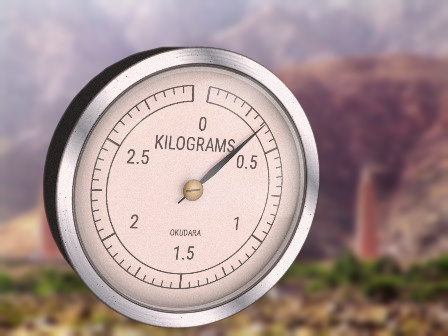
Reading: 0.35 (kg)
